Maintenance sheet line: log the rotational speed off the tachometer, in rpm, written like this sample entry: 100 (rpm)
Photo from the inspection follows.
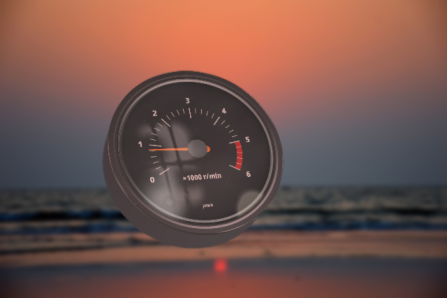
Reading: 800 (rpm)
